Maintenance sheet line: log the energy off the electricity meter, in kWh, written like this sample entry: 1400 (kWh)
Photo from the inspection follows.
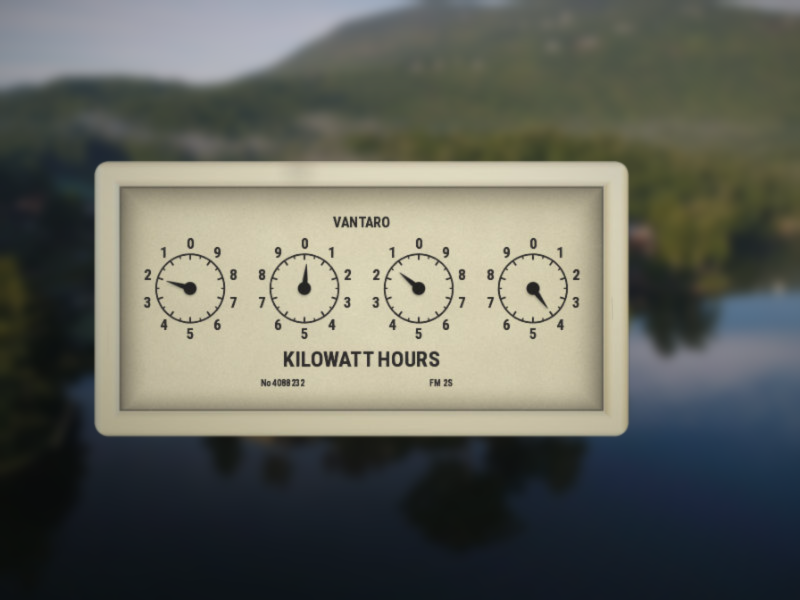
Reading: 2014 (kWh)
